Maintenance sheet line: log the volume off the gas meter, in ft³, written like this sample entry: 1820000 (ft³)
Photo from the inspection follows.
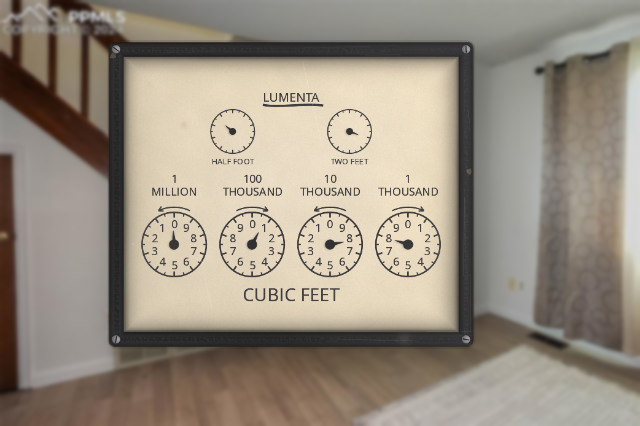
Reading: 7800 (ft³)
